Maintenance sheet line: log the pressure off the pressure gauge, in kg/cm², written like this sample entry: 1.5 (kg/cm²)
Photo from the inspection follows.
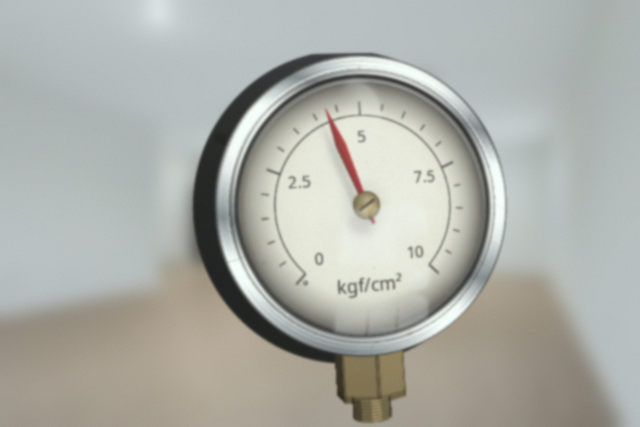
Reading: 4.25 (kg/cm²)
